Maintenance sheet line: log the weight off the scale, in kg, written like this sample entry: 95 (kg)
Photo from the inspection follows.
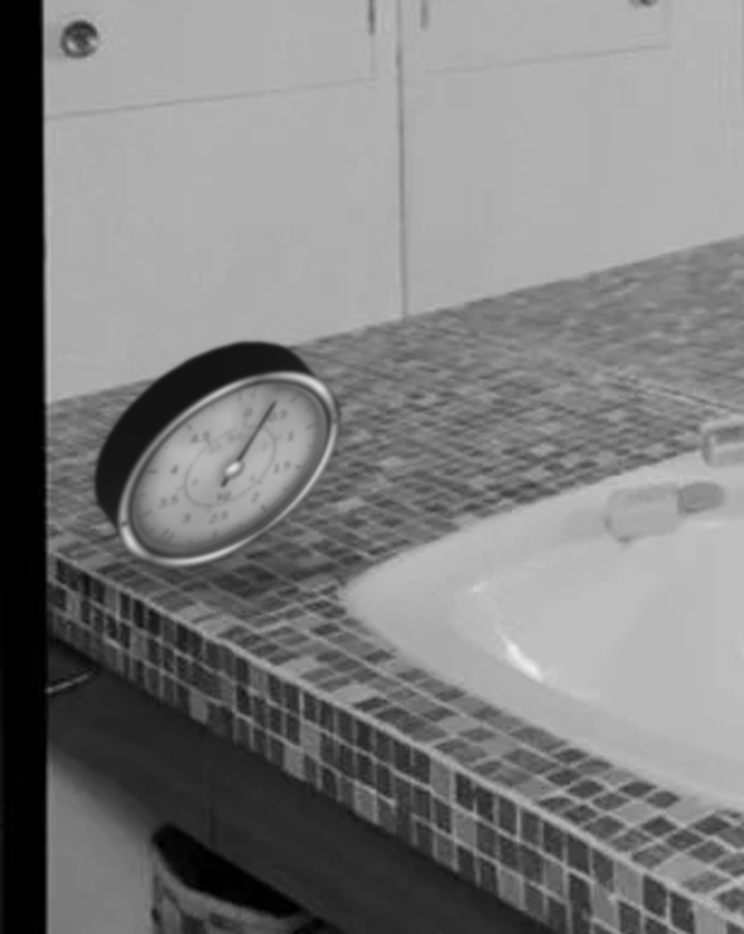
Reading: 0.25 (kg)
